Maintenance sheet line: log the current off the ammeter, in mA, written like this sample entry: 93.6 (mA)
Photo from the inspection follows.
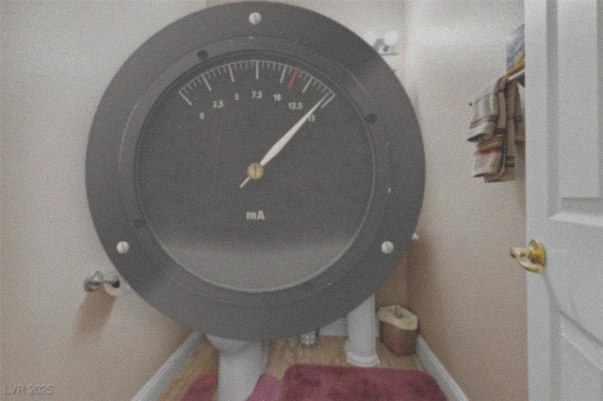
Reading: 14.5 (mA)
